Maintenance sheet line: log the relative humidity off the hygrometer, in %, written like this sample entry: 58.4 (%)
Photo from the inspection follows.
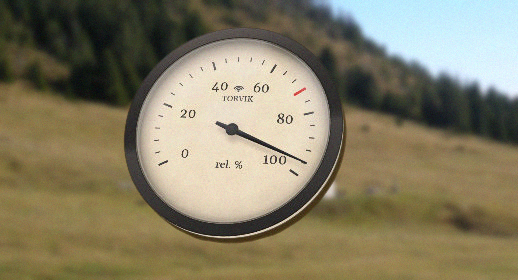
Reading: 96 (%)
